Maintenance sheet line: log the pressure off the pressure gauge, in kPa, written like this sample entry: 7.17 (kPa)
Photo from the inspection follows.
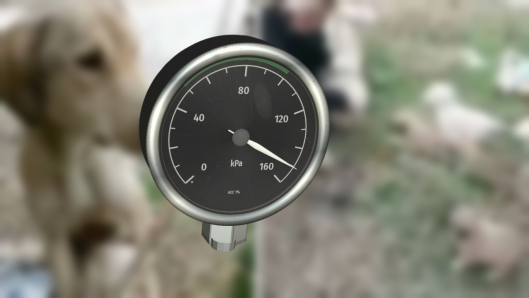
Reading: 150 (kPa)
